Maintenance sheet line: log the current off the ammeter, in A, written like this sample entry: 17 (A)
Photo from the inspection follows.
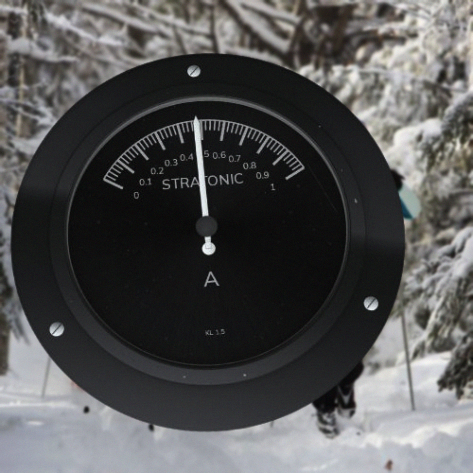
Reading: 0.48 (A)
